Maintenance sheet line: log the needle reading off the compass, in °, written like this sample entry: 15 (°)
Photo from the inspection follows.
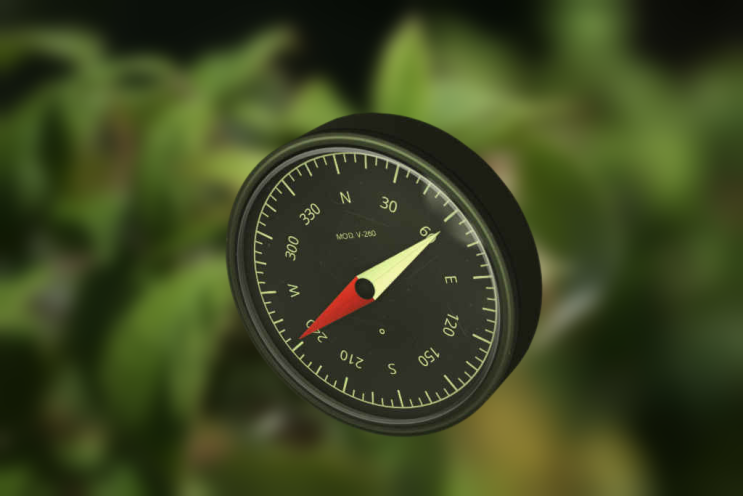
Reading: 242.5 (°)
